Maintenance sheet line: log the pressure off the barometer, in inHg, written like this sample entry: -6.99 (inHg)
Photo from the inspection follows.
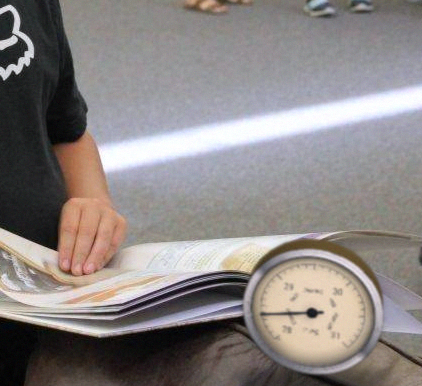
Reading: 28.4 (inHg)
